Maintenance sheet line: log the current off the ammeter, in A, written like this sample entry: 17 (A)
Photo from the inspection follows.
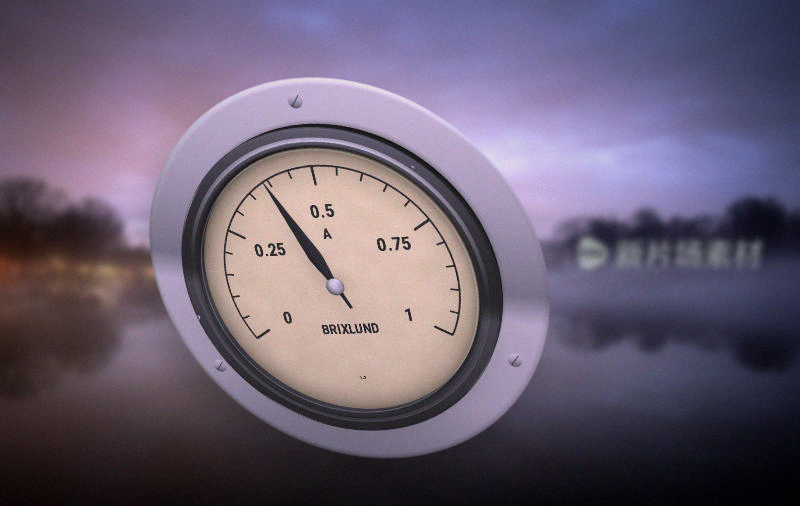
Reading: 0.4 (A)
